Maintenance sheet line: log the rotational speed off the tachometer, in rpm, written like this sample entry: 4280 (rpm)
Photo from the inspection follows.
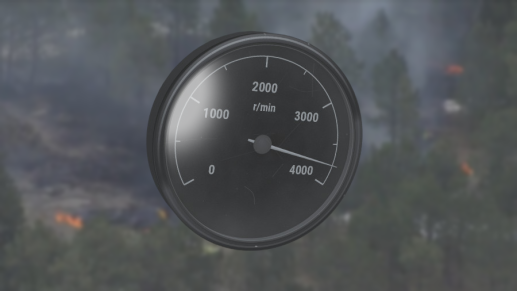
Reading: 3750 (rpm)
